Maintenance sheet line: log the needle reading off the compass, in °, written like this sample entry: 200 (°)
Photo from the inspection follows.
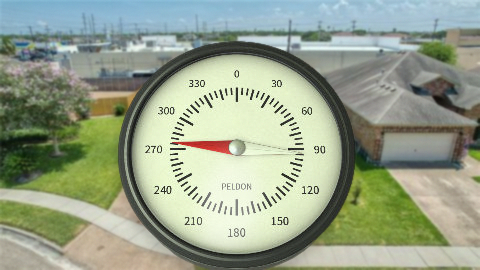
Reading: 275 (°)
